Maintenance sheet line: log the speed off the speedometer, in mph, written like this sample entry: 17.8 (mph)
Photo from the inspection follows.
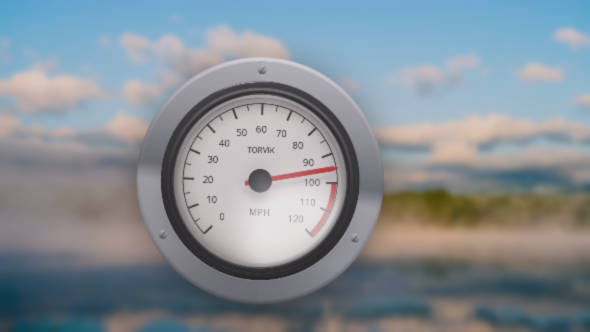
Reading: 95 (mph)
